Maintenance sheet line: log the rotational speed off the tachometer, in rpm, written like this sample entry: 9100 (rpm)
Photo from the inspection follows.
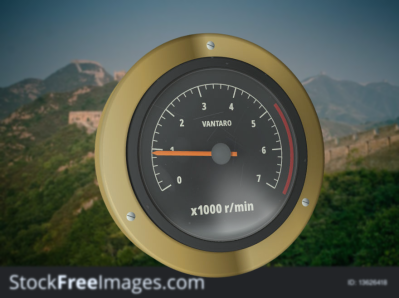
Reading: 900 (rpm)
